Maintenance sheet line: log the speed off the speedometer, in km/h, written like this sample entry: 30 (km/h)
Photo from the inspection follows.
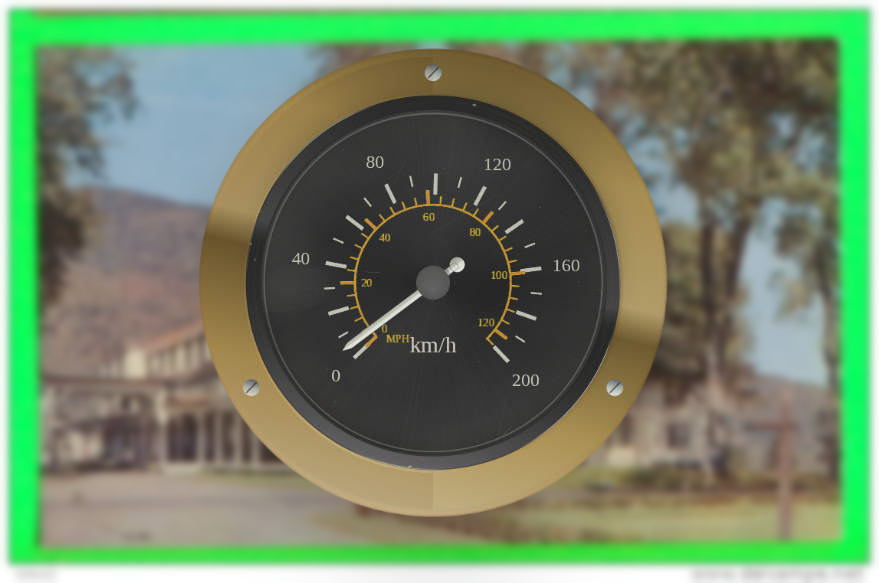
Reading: 5 (km/h)
